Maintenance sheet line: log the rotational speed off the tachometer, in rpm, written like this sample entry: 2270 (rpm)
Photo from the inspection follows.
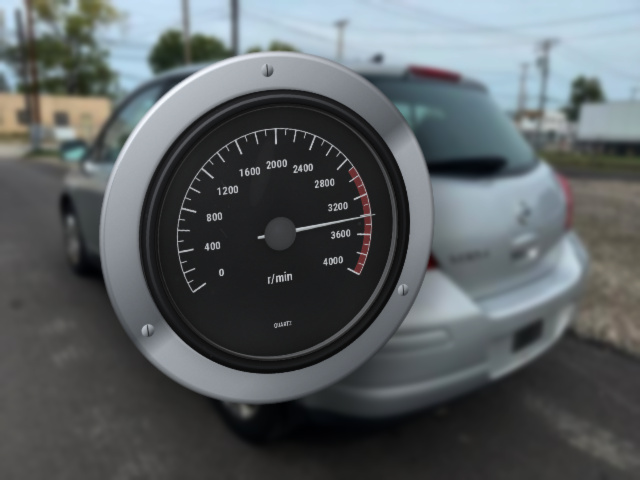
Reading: 3400 (rpm)
